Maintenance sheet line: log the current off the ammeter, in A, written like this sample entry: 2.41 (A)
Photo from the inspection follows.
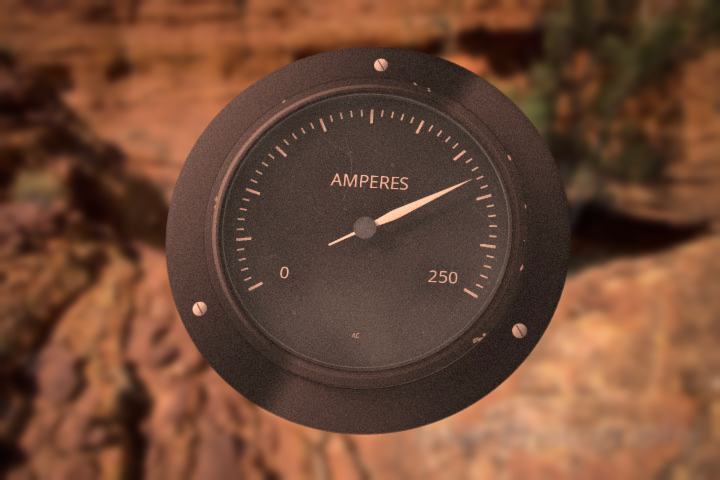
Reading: 190 (A)
